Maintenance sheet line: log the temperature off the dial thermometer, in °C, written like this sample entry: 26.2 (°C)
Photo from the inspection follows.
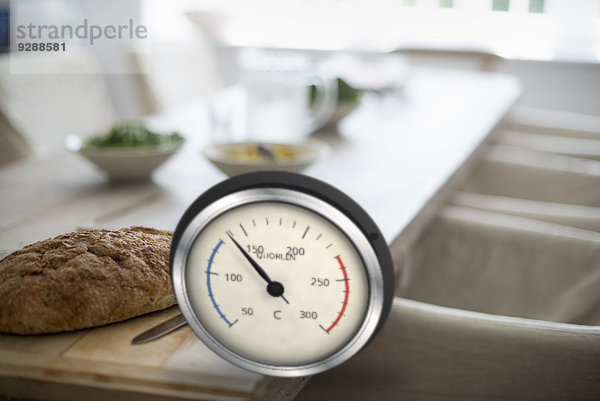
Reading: 140 (°C)
